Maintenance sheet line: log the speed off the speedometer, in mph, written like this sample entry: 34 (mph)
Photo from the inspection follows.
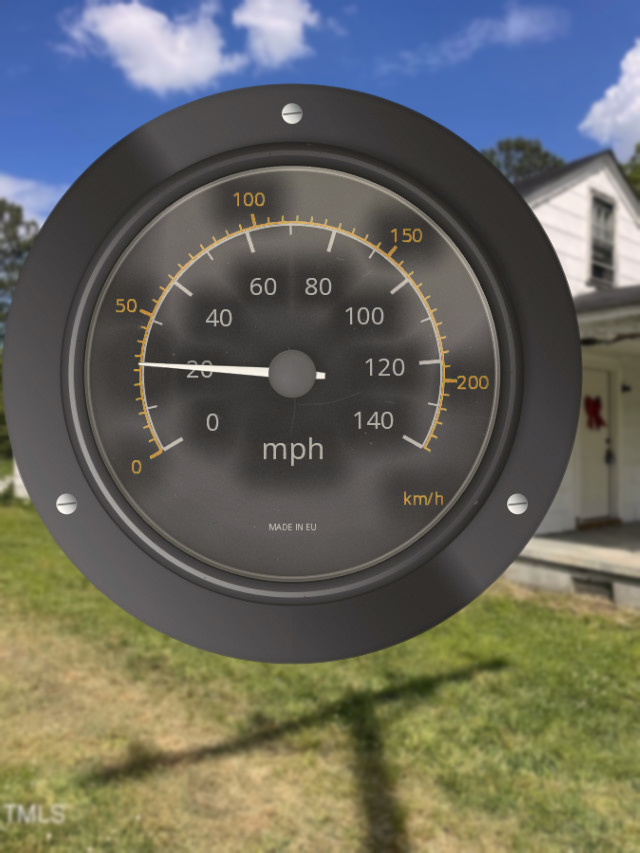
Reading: 20 (mph)
